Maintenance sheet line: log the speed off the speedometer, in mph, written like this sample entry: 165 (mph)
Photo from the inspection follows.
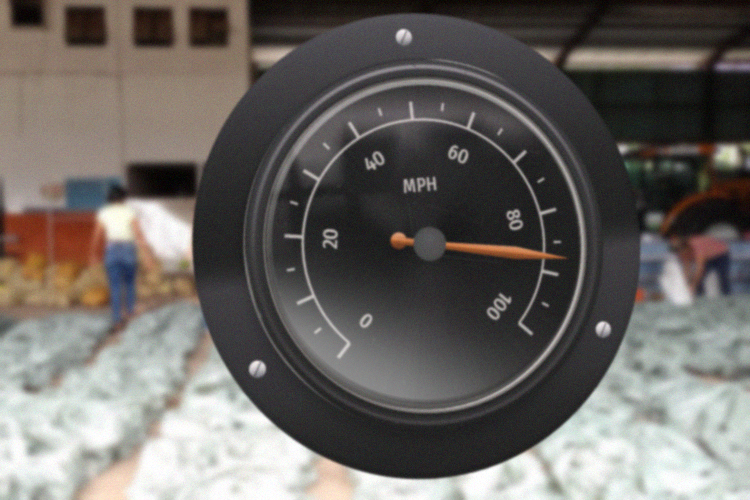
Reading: 87.5 (mph)
